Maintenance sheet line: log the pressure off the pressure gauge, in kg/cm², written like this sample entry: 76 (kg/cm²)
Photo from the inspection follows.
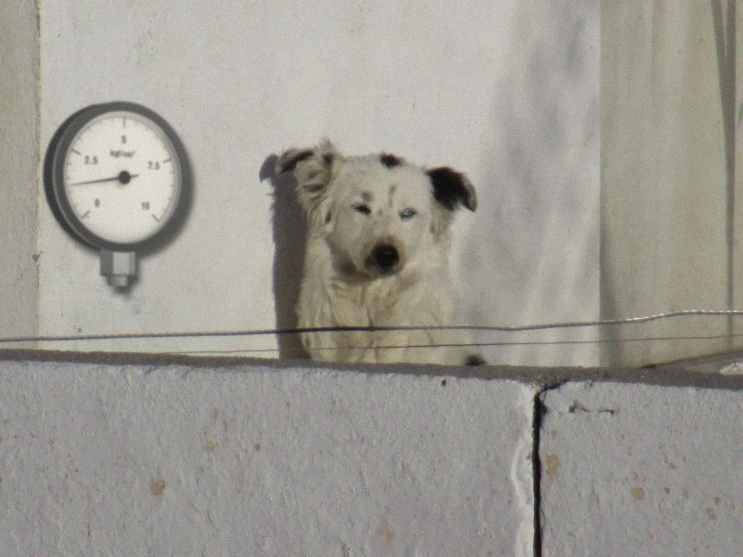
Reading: 1.25 (kg/cm²)
